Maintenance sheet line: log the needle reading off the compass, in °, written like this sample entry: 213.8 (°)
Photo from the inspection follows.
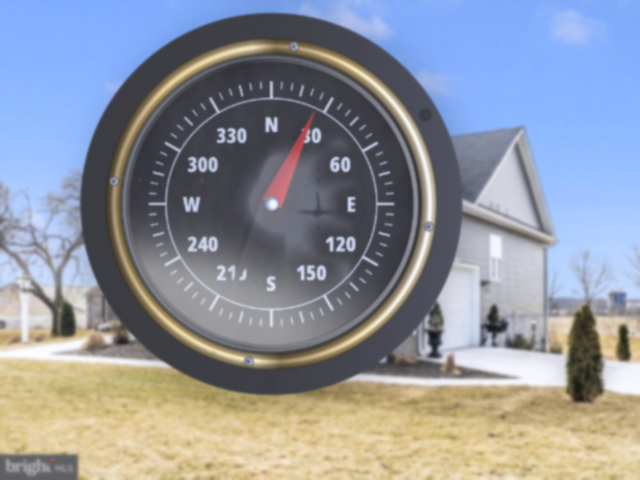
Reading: 25 (°)
